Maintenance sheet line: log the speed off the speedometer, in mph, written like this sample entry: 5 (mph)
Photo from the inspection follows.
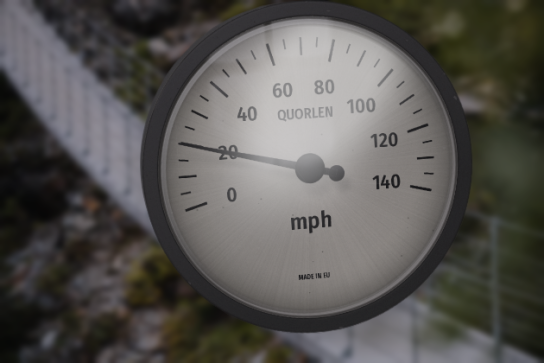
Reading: 20 (mph)
